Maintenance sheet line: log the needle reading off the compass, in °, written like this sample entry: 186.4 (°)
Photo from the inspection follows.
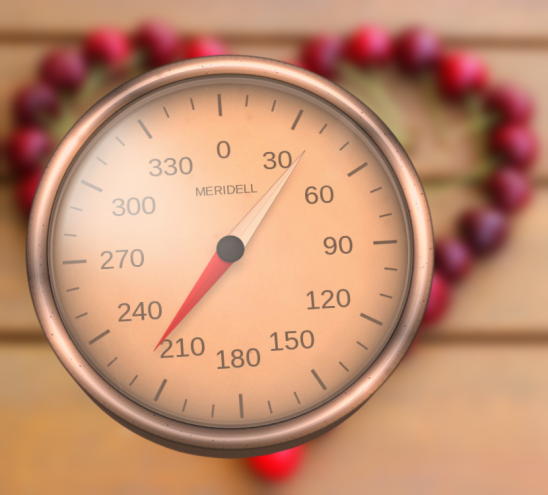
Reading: 220 (°)
